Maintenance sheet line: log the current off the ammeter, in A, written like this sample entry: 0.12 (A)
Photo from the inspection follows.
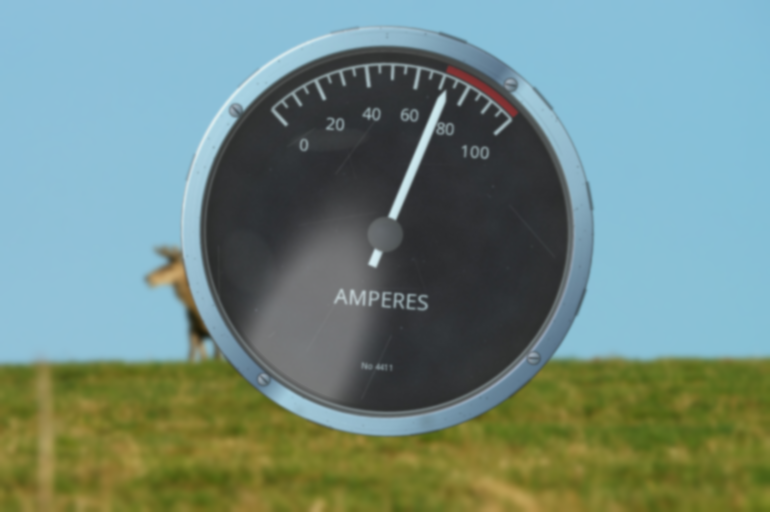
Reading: 72.5 (A)
